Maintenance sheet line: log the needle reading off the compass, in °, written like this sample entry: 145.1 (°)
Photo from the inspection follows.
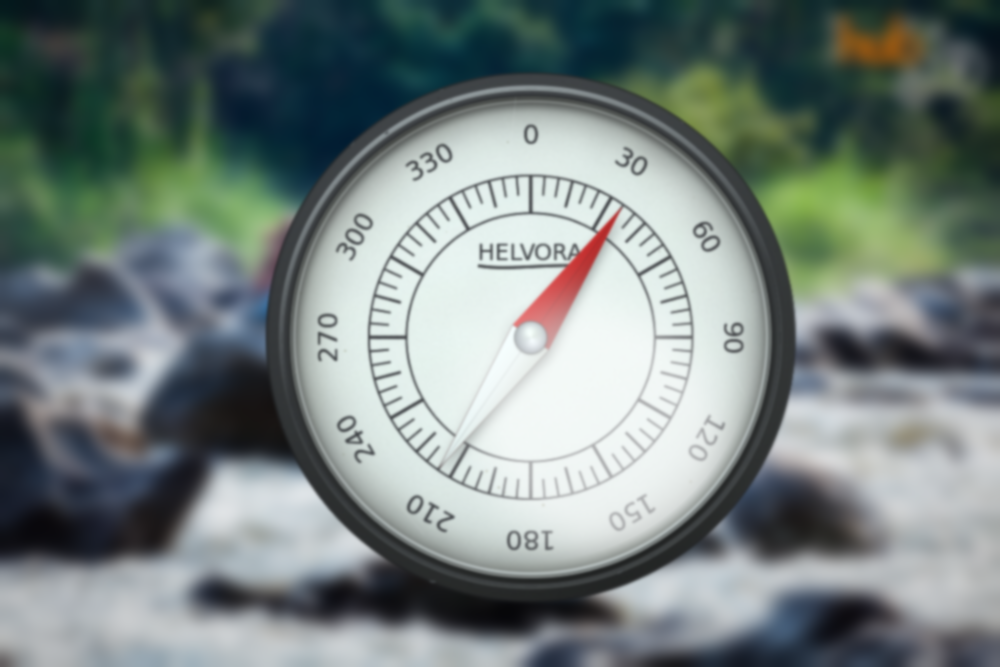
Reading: 35 (°)
